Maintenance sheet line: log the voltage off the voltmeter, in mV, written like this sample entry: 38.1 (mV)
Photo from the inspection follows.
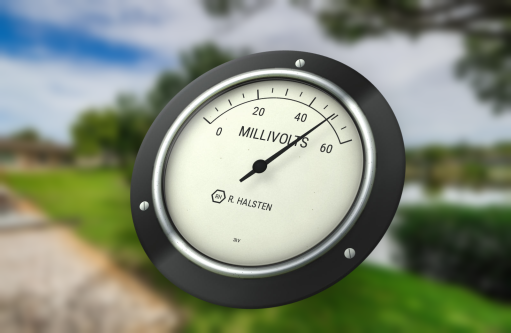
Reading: 50 (mV)
